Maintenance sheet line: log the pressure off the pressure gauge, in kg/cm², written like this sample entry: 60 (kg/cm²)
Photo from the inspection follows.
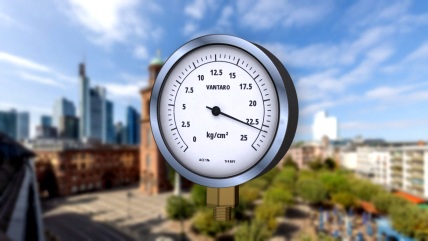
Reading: 23 (kg/cm²)
